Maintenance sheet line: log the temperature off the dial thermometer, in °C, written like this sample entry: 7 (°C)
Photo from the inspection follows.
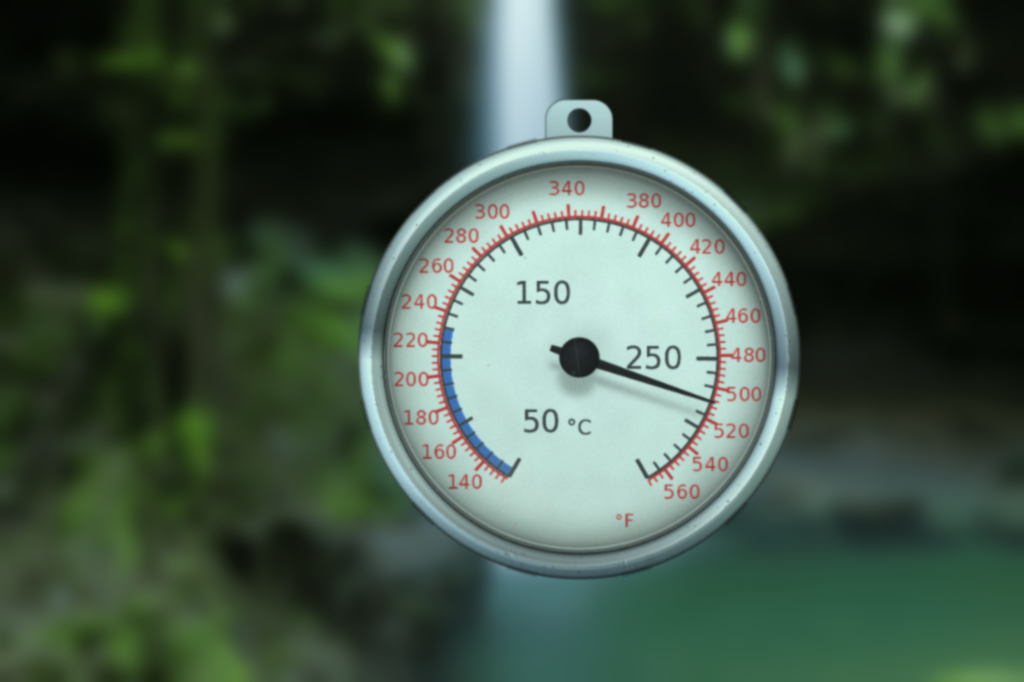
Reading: 265 (°C)
